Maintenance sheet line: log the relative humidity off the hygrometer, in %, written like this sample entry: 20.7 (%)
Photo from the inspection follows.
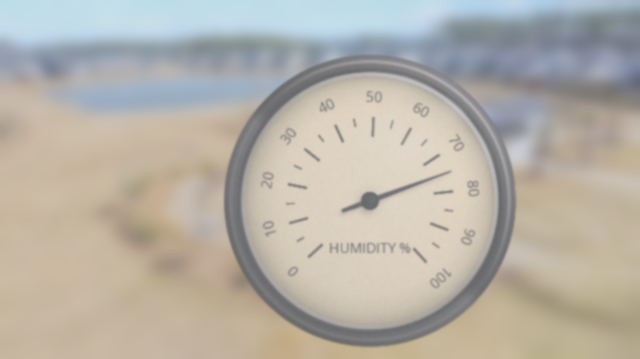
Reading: 75 (%)
